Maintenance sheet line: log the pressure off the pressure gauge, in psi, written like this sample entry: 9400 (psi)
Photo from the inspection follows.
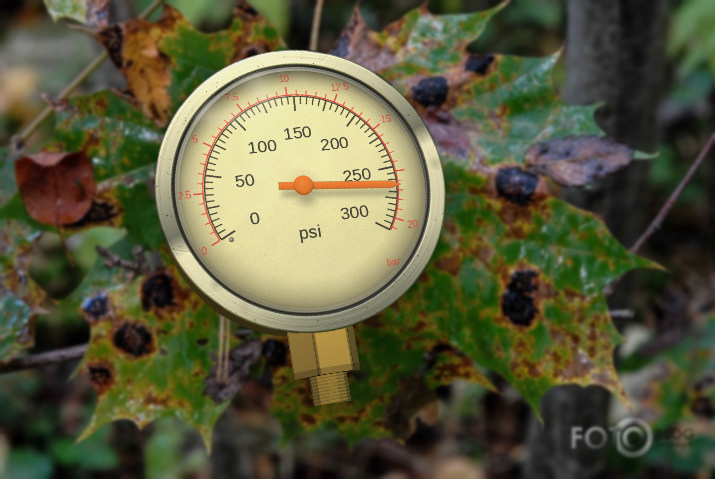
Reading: 265 (psi)
